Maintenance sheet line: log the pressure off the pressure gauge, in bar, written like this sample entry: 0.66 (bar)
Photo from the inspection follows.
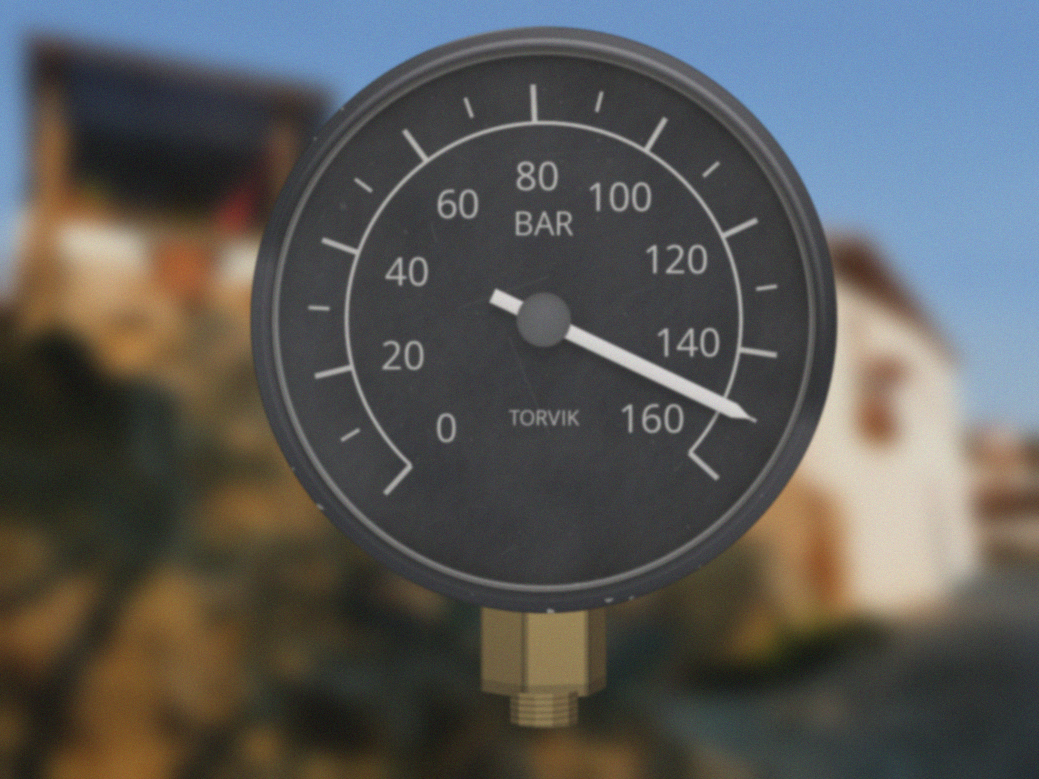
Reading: 150 (bar)
